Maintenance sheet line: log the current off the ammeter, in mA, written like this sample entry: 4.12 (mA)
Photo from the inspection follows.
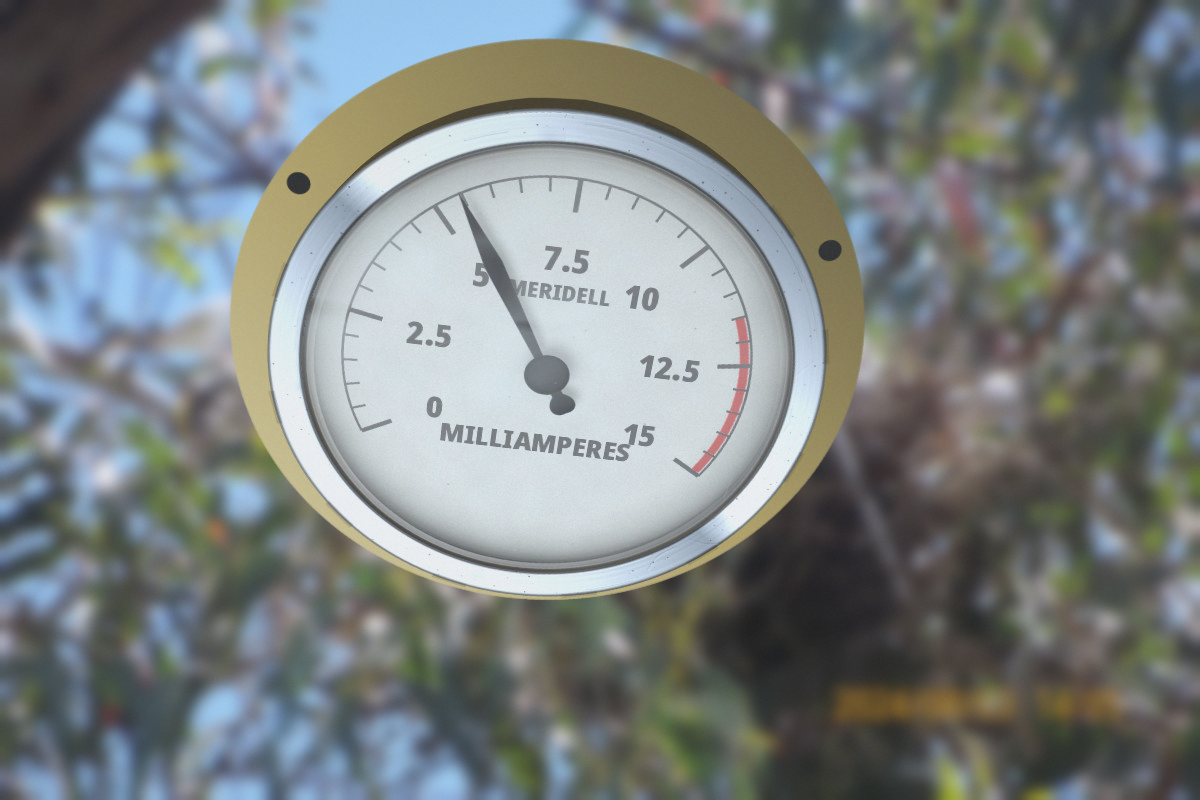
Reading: 5.5 (mA)
